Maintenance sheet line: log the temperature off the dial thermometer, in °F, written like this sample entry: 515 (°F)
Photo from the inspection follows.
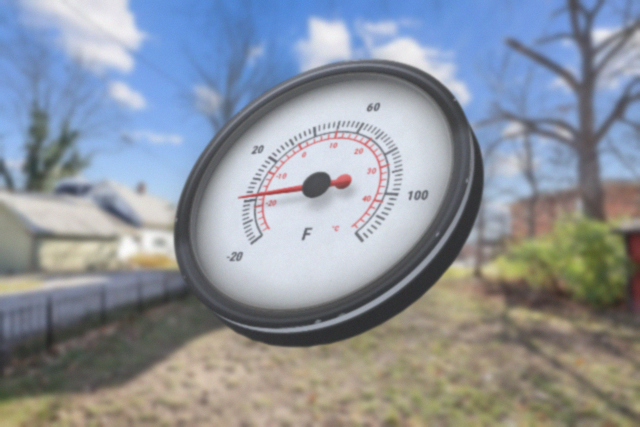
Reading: 0 (°F)
